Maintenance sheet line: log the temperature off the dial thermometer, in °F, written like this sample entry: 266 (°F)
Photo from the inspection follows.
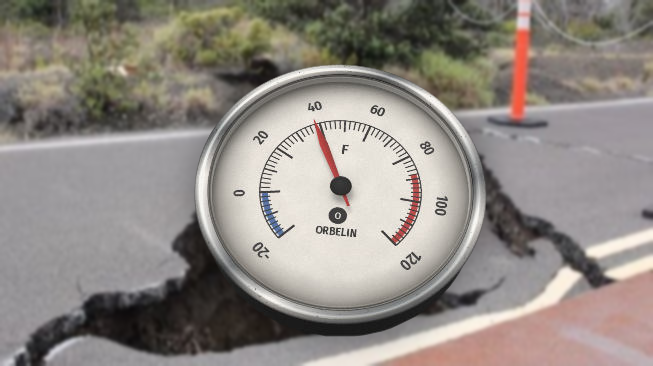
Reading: 38 (°F)
